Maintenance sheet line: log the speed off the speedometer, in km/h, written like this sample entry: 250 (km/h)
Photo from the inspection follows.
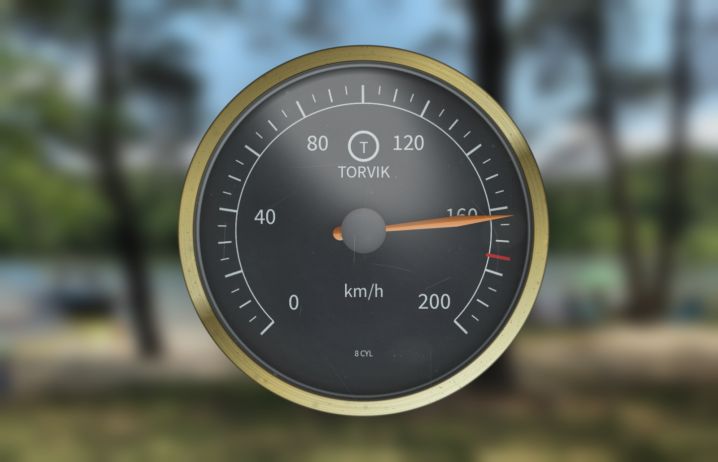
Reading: 162.5 (km/h)
